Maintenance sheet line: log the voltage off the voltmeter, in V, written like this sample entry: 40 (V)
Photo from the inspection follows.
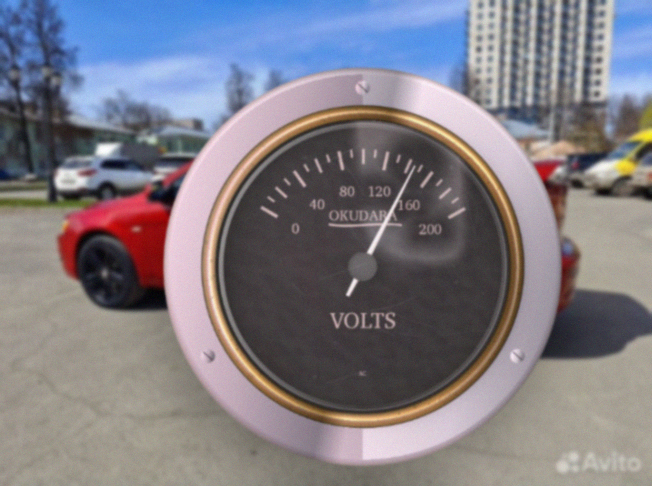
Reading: 145 (V)
